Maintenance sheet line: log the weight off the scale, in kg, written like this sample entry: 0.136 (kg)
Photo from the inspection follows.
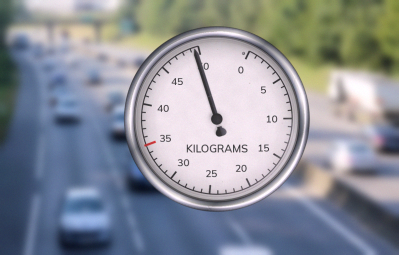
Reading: 49.5 (kg)
